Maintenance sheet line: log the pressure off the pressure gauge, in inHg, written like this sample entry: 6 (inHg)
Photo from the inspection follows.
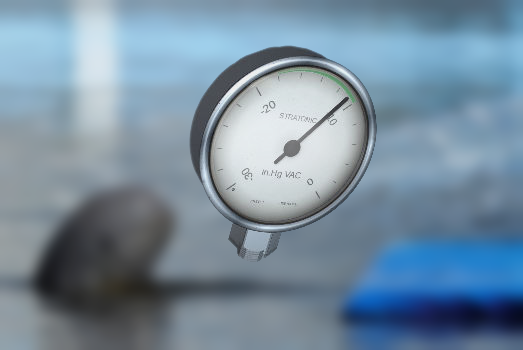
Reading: -11 (inHg)
